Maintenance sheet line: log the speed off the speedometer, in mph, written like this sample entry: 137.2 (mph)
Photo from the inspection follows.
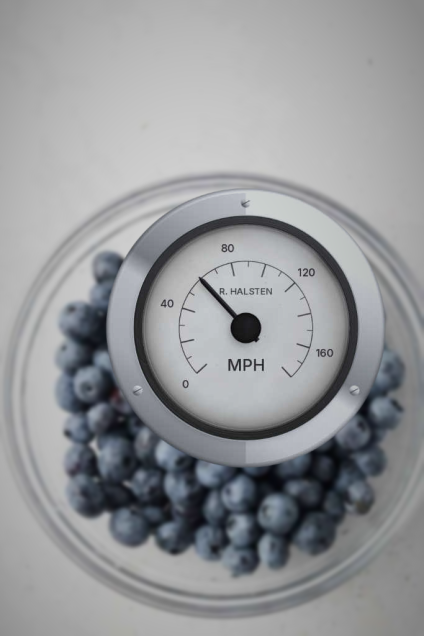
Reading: 60 (mph)
